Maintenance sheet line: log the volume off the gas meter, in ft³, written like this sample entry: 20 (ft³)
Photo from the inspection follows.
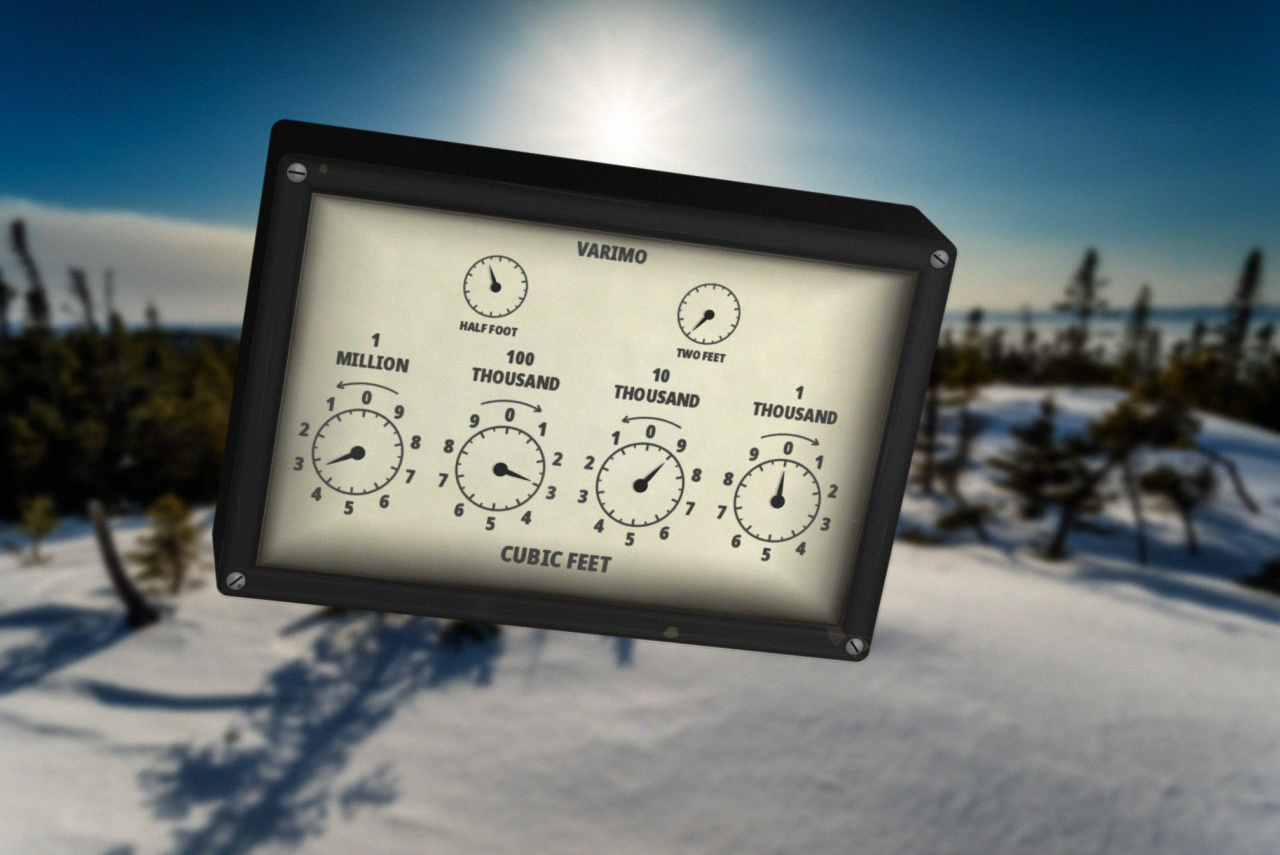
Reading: 329000 (ft³)
